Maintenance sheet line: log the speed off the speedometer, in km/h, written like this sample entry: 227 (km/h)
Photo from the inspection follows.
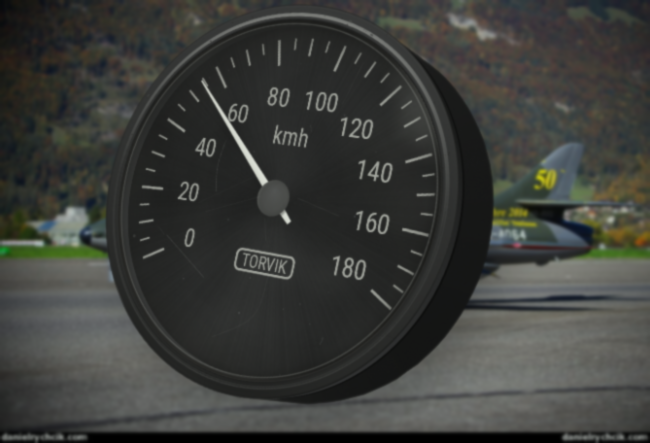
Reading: 55 (km/h)
